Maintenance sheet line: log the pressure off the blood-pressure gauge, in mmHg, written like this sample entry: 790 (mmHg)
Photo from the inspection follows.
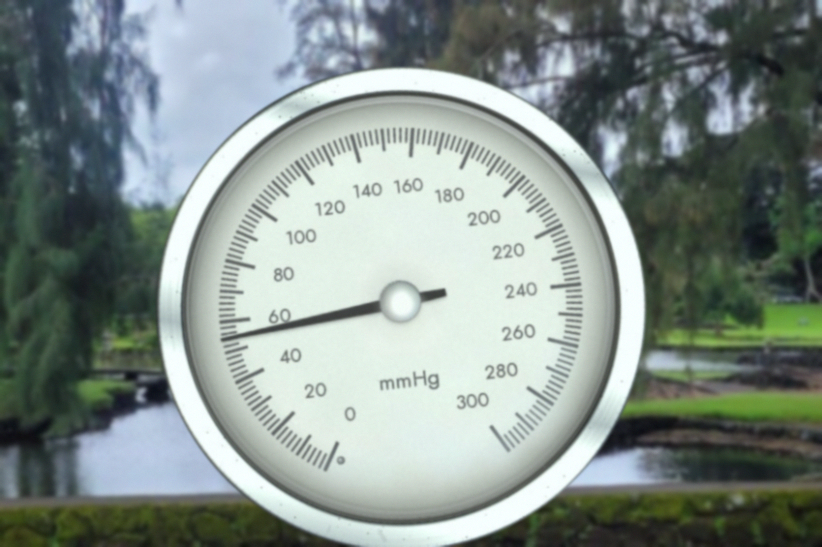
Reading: 54 (mmHg)
